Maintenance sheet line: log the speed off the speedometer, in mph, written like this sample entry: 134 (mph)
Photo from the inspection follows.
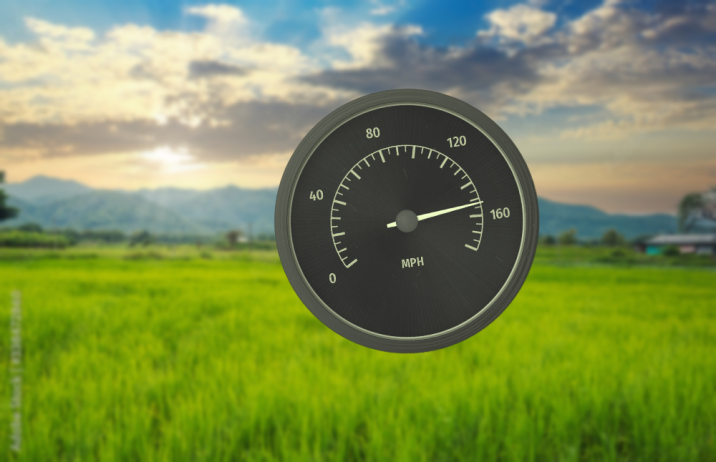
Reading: 152.5 (mph)
